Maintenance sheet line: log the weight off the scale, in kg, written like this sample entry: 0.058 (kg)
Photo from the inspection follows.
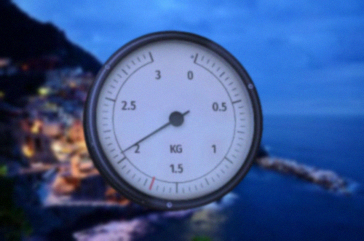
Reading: 2.05 (kg)
